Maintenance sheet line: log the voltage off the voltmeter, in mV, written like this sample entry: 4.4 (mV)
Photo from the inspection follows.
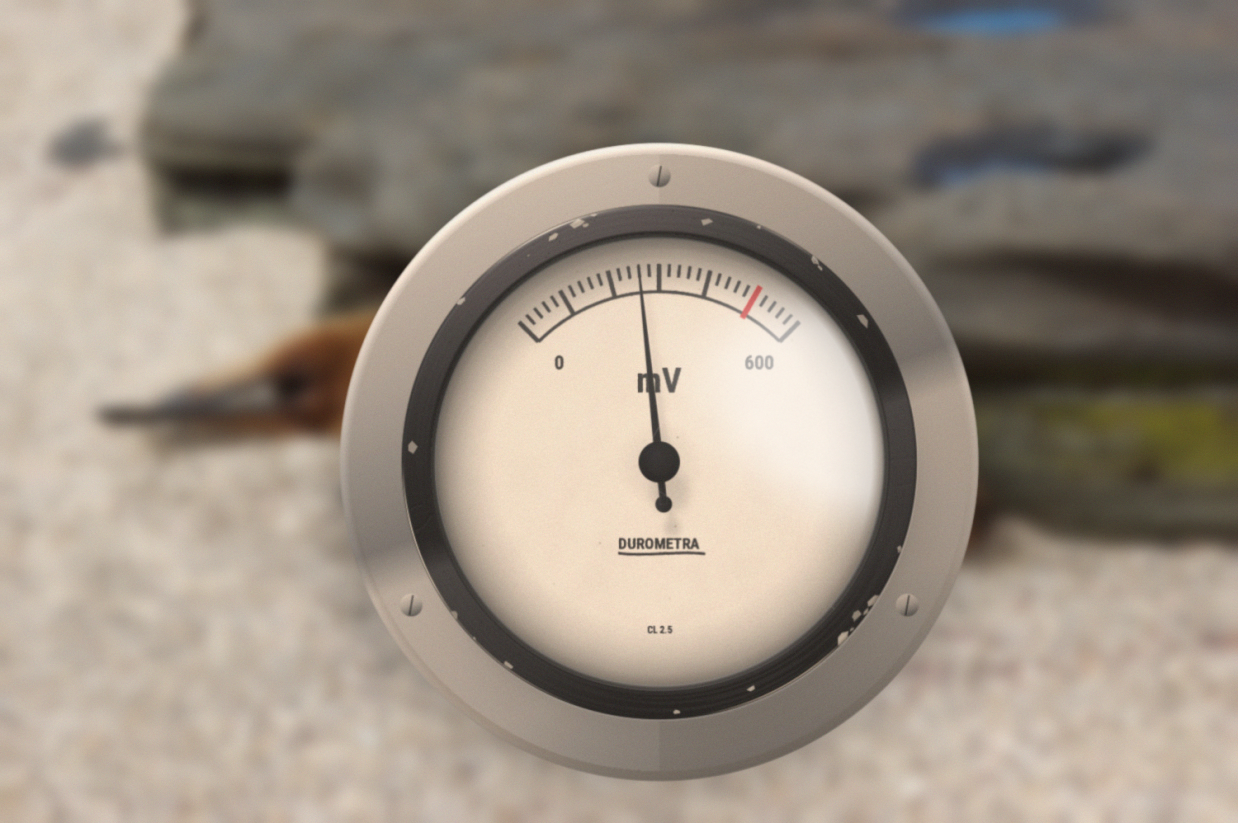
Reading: 260 (mV)
